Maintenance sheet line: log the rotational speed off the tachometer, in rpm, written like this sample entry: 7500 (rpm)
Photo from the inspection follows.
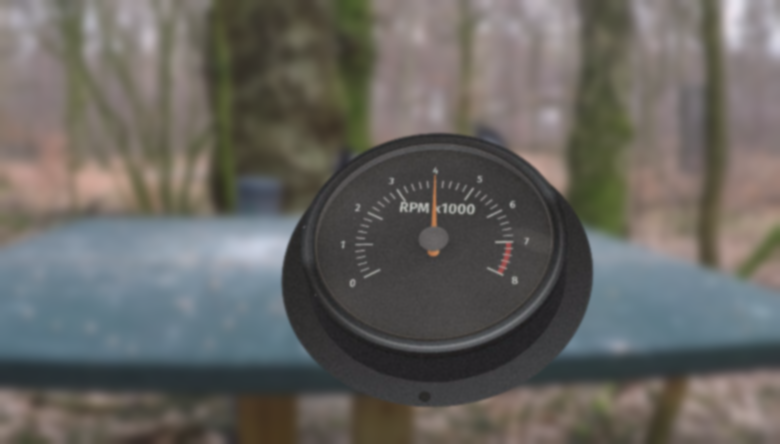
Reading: 4000 (rpm)
